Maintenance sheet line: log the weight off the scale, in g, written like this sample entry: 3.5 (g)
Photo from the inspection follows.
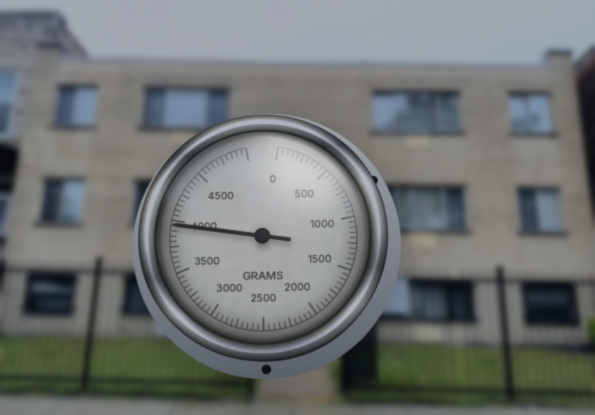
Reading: 3950 (g)
